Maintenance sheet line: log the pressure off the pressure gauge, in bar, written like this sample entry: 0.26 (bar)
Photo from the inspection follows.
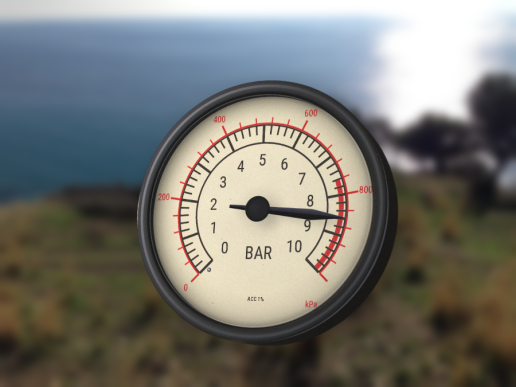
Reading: 8.6 (bar)
